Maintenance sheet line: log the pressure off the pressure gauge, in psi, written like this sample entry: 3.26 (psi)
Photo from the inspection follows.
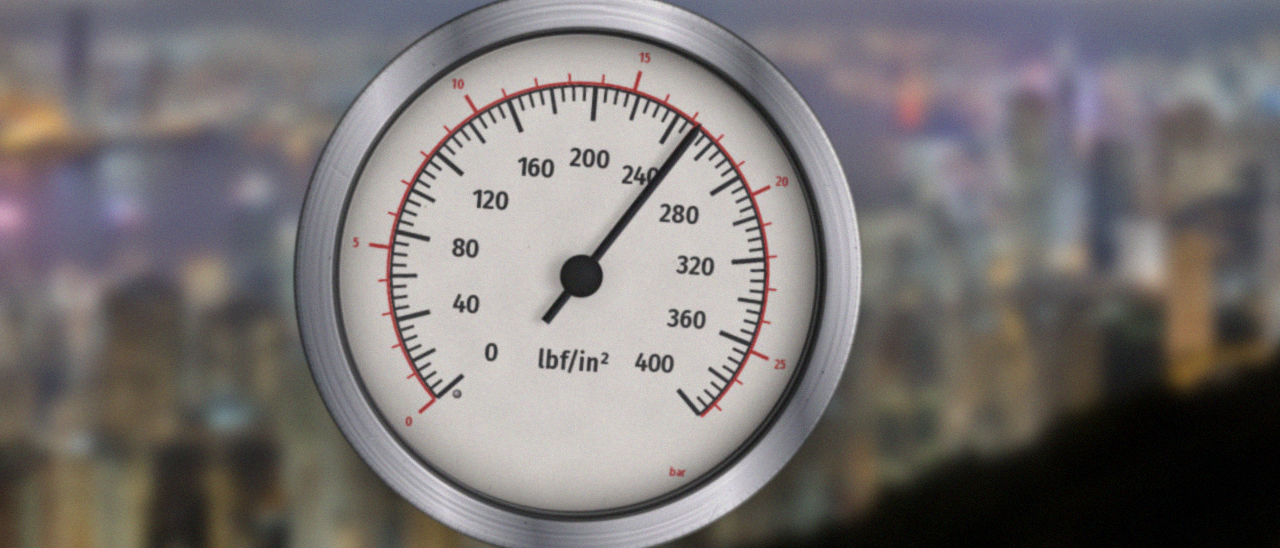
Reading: 250 (psi)
